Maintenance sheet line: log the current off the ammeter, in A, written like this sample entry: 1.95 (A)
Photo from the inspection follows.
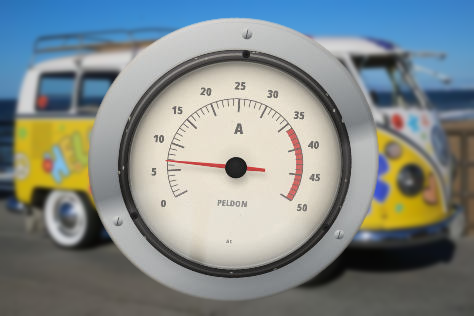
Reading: 7 (A)
